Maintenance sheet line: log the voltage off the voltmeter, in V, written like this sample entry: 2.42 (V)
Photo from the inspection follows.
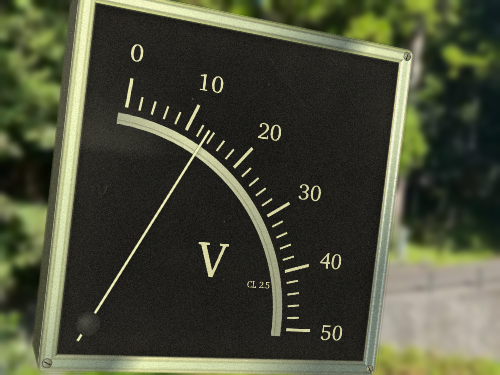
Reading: 13 (V)
